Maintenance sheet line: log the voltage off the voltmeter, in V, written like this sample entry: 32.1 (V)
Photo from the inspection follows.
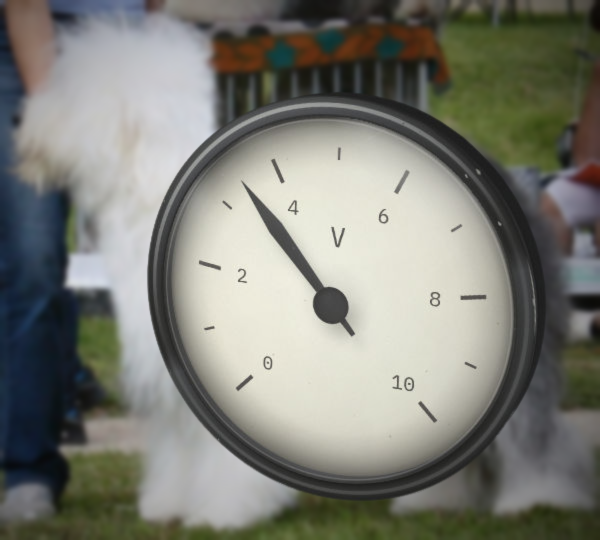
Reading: 3.5 (V)
